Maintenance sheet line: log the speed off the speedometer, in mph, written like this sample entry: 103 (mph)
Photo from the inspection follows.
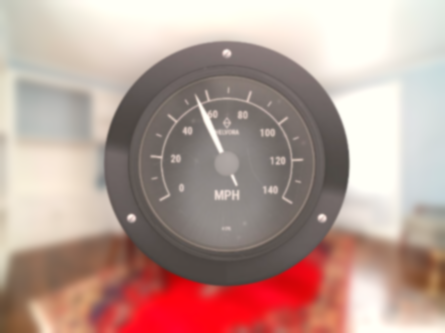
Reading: 55 (mph)
